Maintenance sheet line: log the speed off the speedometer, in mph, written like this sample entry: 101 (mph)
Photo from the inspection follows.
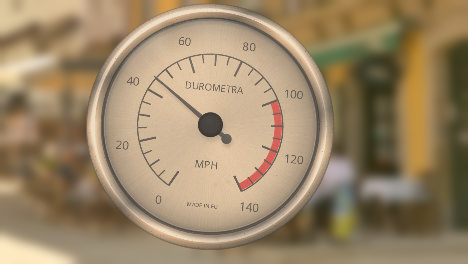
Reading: 45 (mph)
